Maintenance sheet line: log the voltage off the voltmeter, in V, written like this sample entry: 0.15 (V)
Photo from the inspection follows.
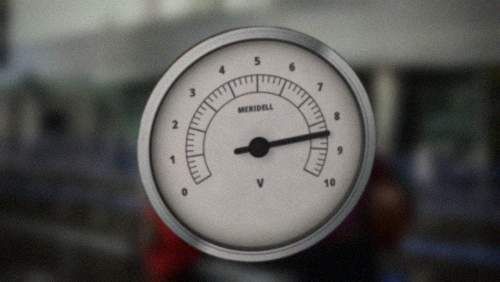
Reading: 8.4 (V)
